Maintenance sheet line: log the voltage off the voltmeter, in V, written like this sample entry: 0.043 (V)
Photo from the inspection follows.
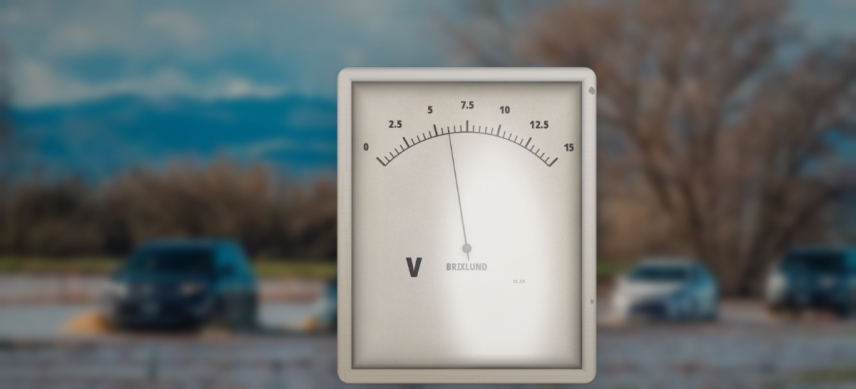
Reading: 6 (V)
